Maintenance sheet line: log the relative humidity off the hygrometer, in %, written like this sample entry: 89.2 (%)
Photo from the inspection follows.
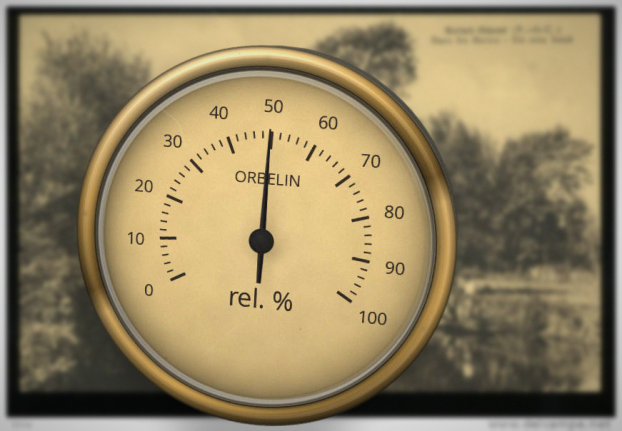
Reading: 50 (%)
